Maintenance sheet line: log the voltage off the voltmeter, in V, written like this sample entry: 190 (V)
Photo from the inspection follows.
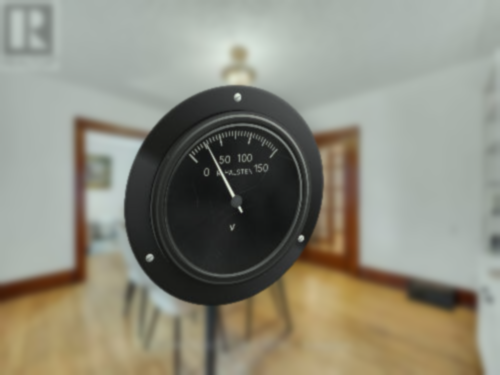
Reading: 25 (V)
